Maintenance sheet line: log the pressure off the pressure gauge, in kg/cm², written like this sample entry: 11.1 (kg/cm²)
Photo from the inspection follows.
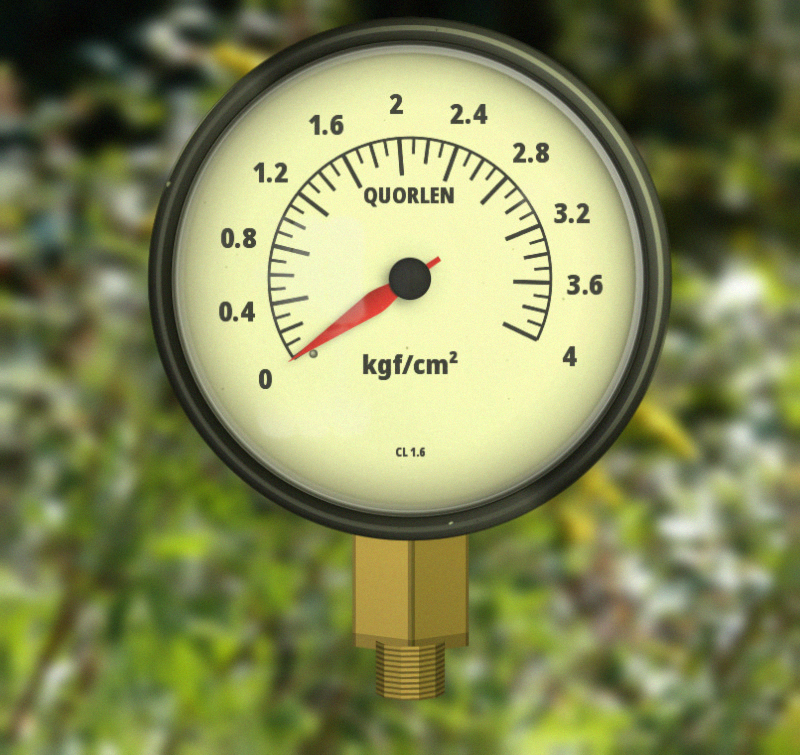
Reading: 0 (kg/cm²)
